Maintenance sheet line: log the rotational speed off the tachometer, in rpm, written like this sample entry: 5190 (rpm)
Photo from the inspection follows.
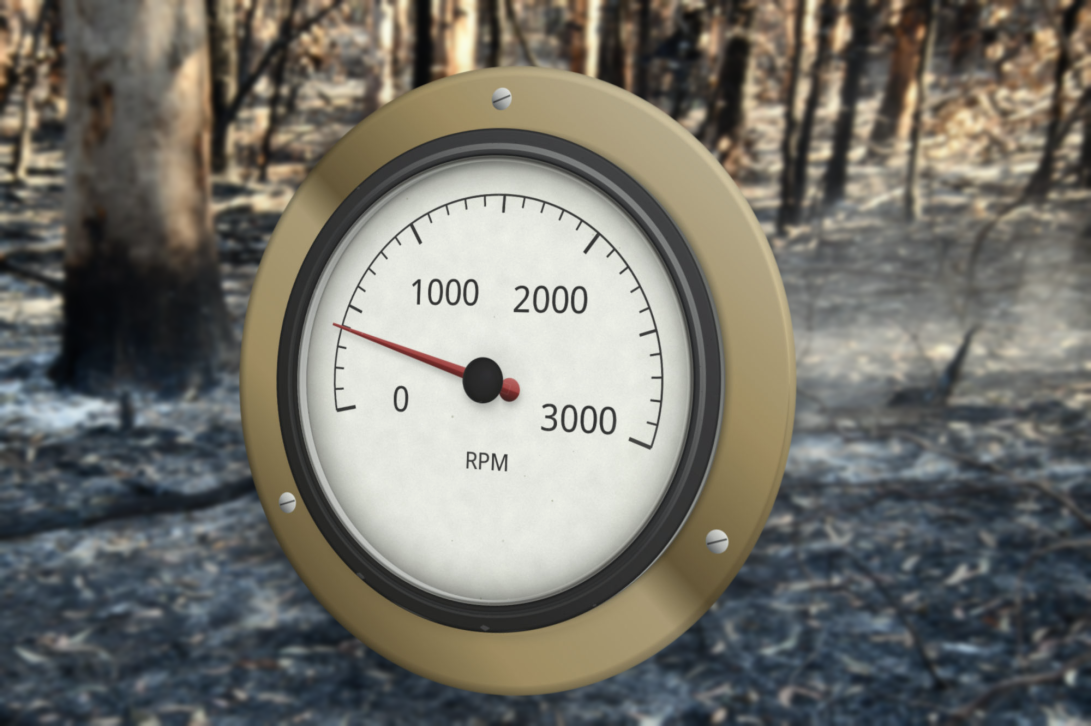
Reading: 400 (rpm)
